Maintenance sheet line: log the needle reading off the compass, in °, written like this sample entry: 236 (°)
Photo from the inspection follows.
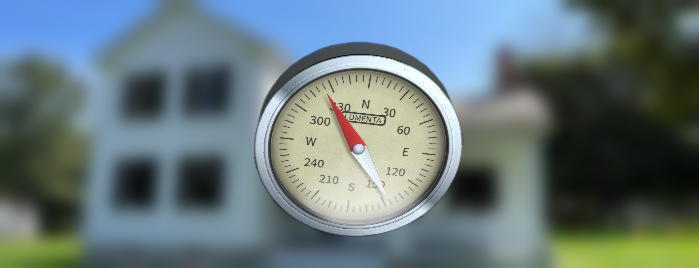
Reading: 325 (°)
